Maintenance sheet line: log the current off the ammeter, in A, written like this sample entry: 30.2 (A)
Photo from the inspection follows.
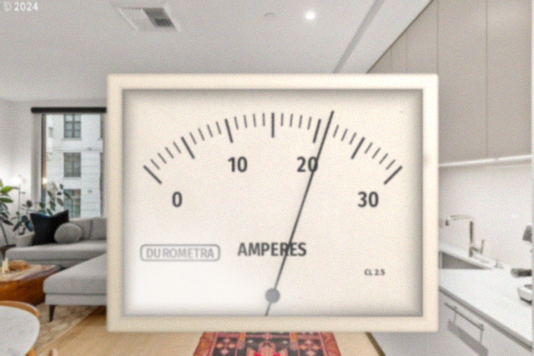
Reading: 21 (A)
